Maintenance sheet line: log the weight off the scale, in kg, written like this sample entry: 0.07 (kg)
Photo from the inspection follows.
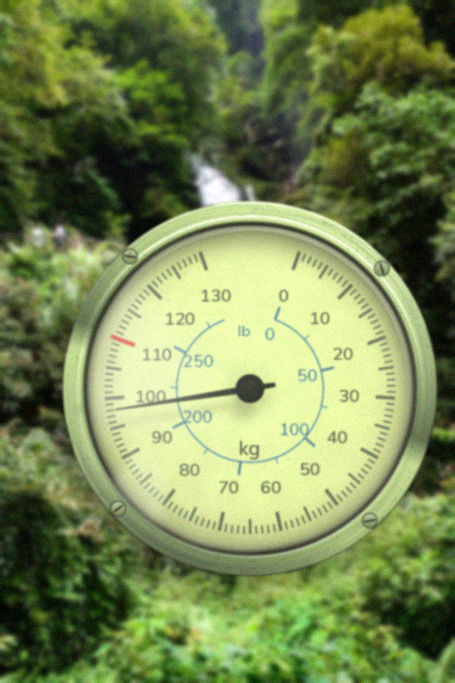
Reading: 98 (kg)
